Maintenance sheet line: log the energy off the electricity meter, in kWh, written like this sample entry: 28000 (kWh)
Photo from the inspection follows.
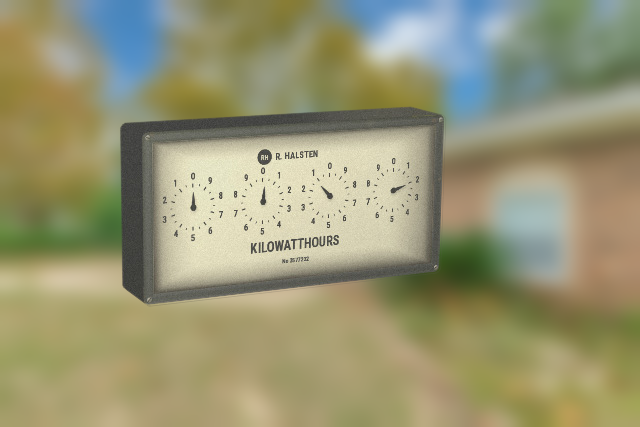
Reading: 12 (kWh)
